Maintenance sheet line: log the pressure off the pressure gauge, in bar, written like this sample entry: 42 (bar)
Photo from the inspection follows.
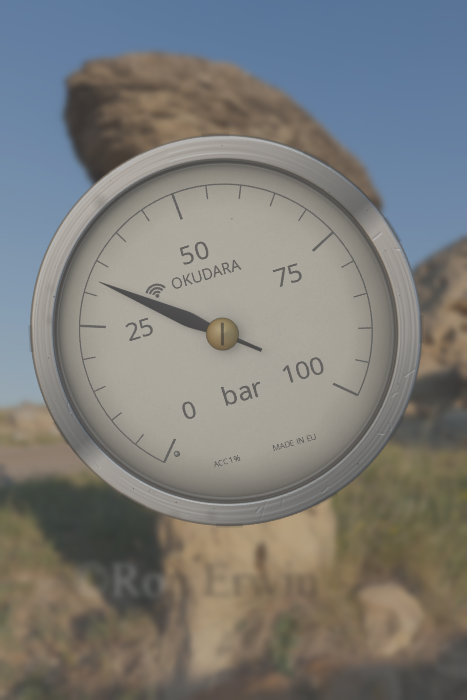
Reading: 32.5 (bar)
